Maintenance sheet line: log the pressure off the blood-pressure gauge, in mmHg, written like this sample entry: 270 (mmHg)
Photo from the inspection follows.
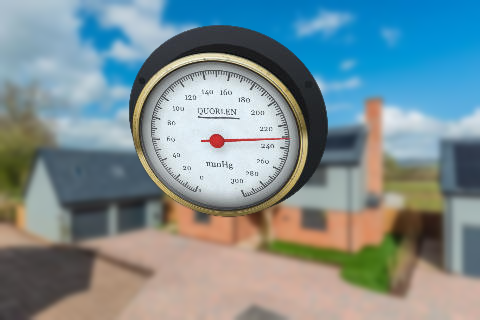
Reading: 230 (mmHg)
